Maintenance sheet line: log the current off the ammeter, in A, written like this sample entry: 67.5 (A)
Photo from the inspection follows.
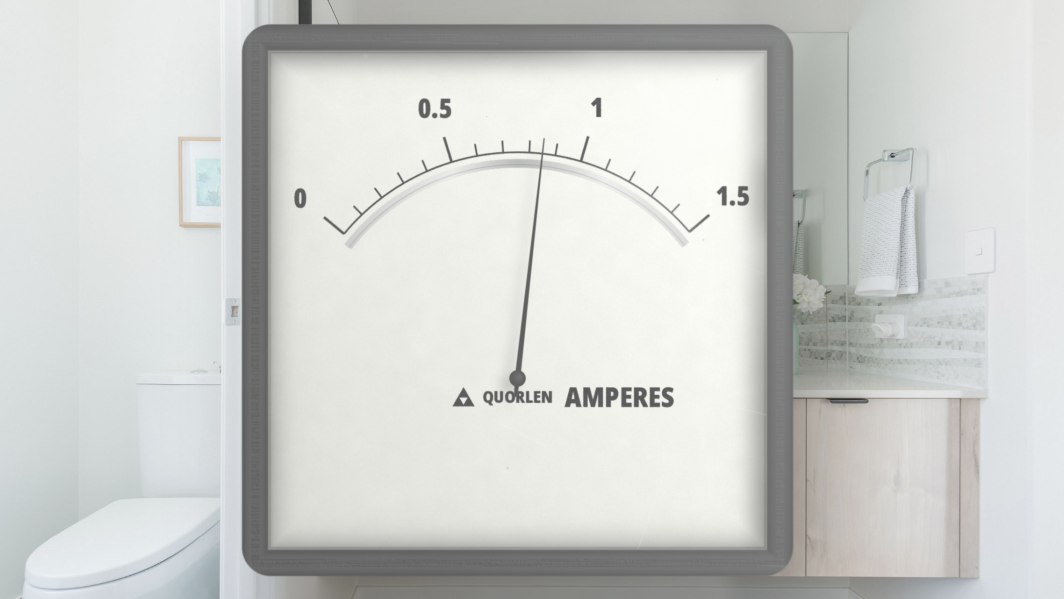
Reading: 0.85 (A)
